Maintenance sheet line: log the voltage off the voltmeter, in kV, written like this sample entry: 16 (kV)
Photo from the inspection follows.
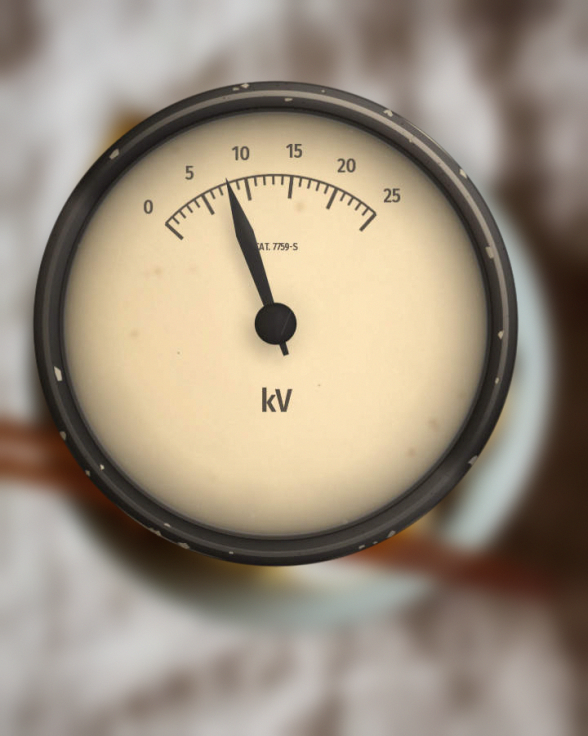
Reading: 8 (kV)
